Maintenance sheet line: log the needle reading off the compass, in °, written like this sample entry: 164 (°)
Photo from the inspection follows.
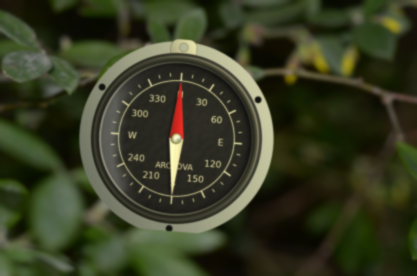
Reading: 0 (°)
